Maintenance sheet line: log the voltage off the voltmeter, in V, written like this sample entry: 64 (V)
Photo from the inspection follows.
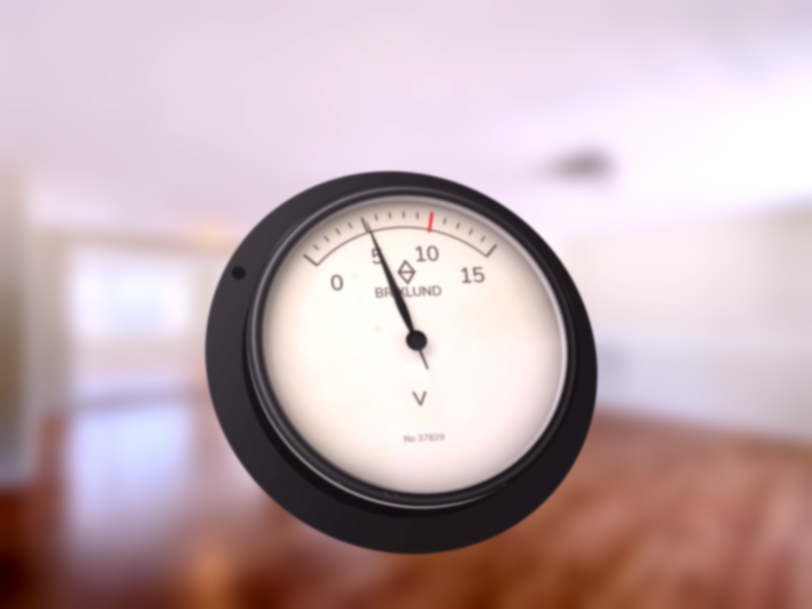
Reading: 5 (V)
